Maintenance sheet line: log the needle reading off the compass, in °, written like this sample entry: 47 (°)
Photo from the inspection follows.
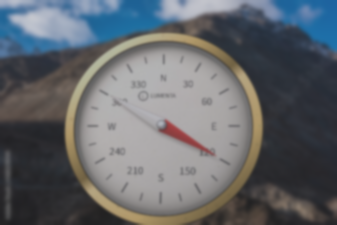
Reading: 120 (°)
